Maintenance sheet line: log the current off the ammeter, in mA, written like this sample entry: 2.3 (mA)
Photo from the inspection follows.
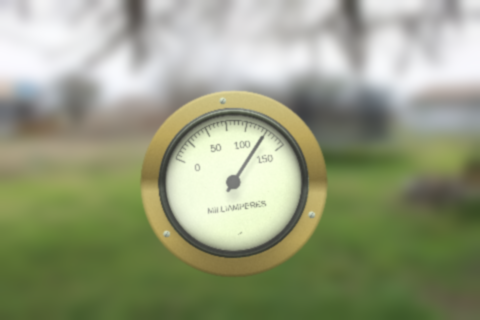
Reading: 125 (mA)
